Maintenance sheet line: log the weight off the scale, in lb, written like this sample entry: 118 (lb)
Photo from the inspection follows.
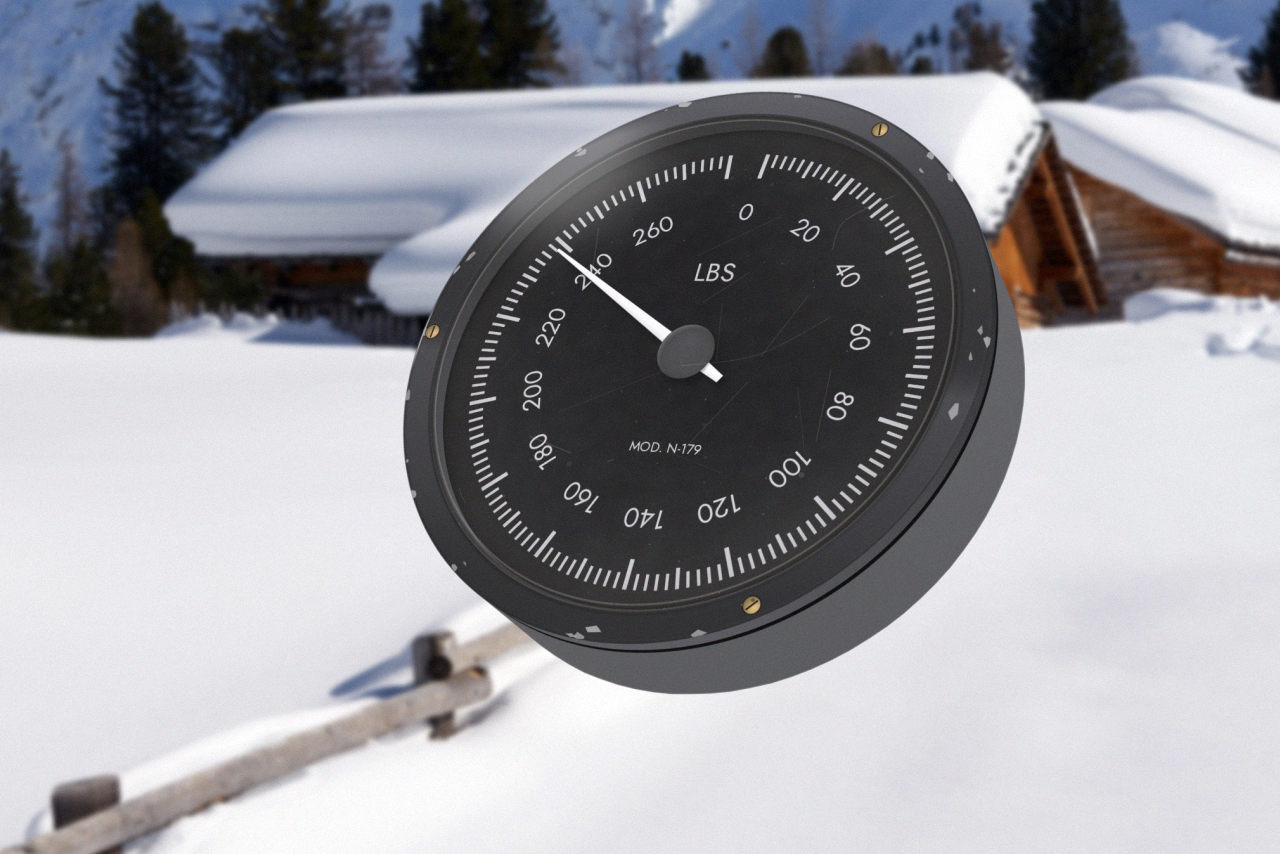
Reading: 238 (lb)
